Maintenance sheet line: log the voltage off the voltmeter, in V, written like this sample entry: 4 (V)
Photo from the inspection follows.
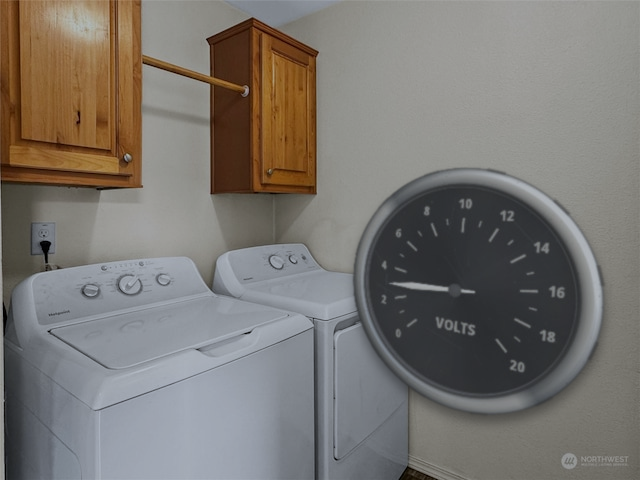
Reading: 3 (V)
